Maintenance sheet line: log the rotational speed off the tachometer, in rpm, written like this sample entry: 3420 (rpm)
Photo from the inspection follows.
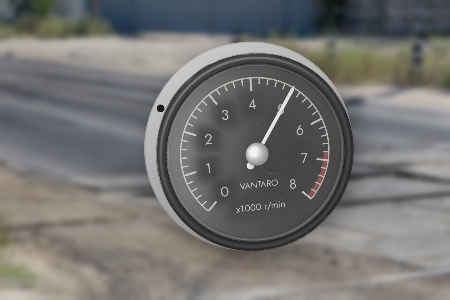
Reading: 5000 (rpm)
